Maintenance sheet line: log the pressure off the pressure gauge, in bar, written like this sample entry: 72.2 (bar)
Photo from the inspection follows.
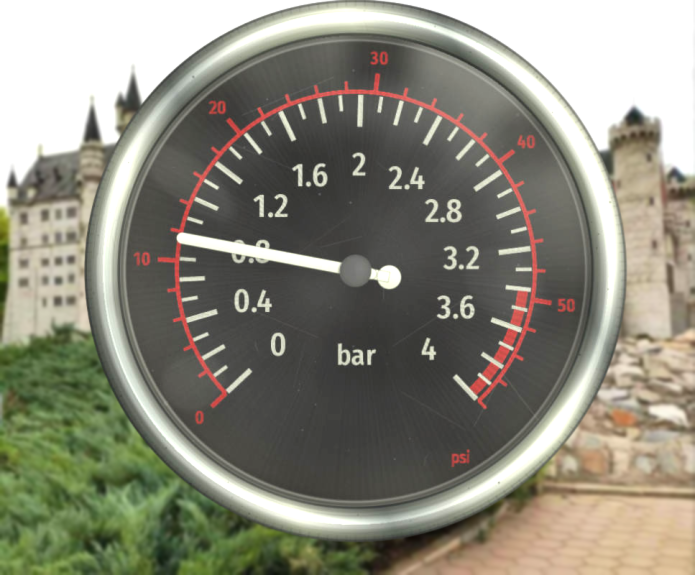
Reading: 0.8 (bar)
